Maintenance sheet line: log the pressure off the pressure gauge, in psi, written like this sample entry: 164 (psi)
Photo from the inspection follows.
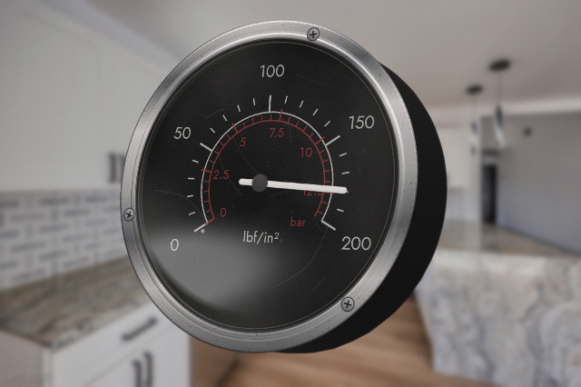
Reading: 180 (psi)
